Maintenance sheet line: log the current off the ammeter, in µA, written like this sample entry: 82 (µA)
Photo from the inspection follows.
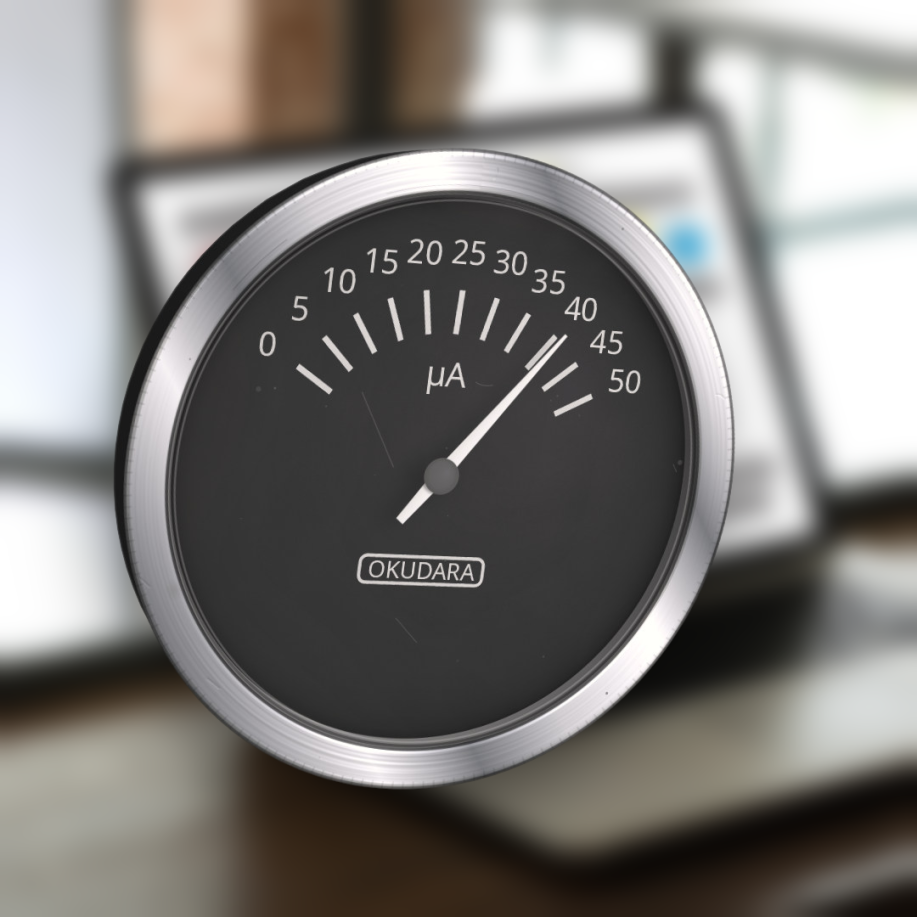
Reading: 40 (µA)
